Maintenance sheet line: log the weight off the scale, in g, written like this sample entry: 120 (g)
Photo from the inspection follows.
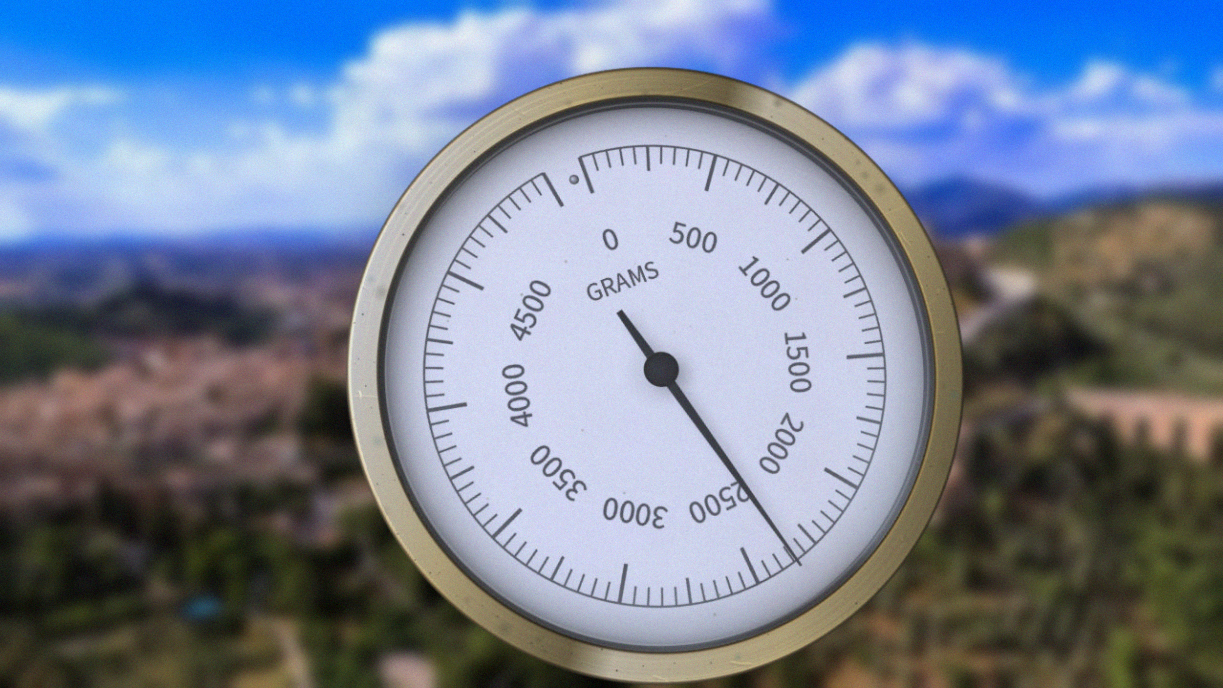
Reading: 2350 (g)
